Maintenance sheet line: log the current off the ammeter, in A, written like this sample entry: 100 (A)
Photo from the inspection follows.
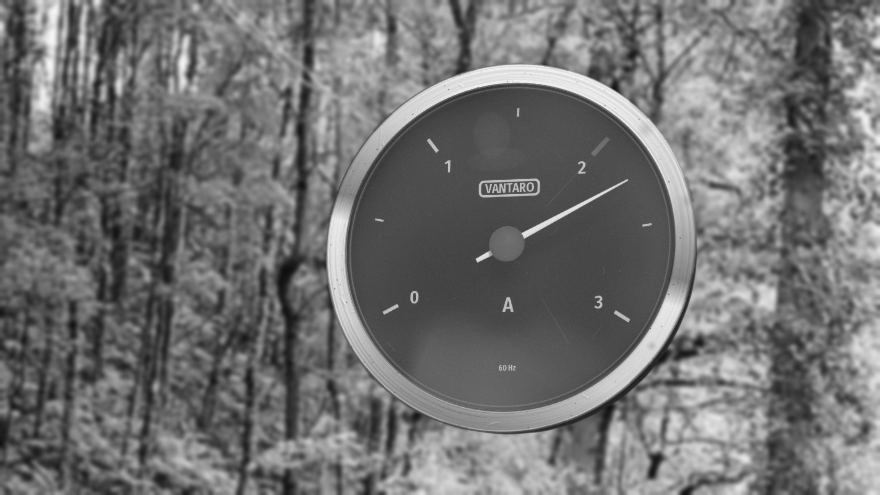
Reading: 2.25 (A)
